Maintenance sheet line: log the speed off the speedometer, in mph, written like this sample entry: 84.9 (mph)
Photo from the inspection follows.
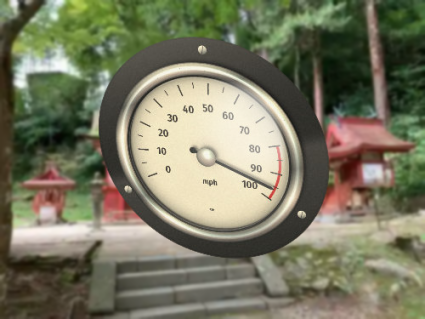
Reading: 95 (mph)
